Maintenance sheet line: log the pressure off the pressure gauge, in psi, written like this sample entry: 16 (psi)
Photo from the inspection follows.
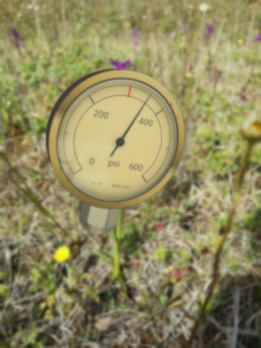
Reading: 350 (psi)
